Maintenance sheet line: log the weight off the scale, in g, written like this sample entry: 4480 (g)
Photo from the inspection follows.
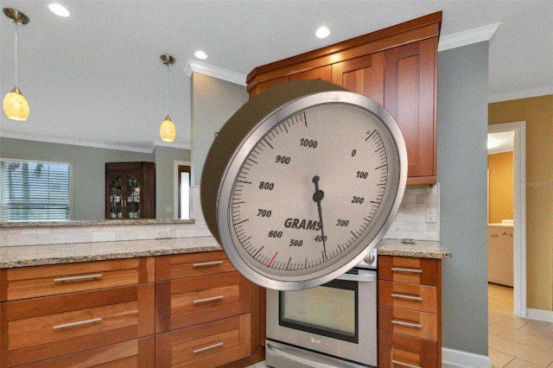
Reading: 400 (g)
